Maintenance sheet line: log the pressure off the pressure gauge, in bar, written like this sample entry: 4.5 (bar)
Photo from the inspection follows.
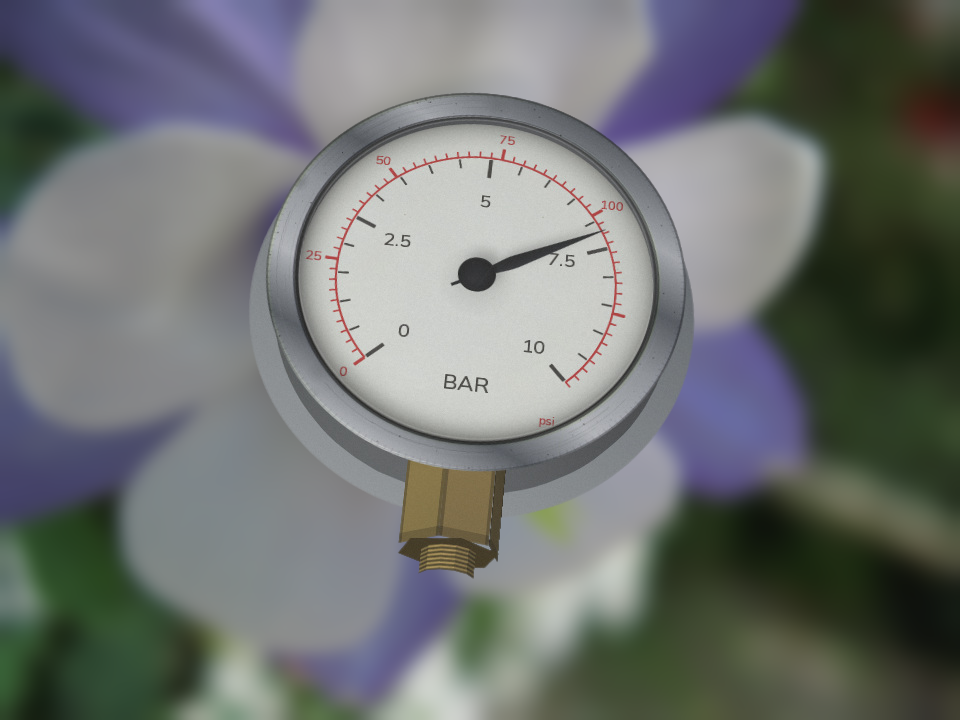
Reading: 7.25 (bar)
